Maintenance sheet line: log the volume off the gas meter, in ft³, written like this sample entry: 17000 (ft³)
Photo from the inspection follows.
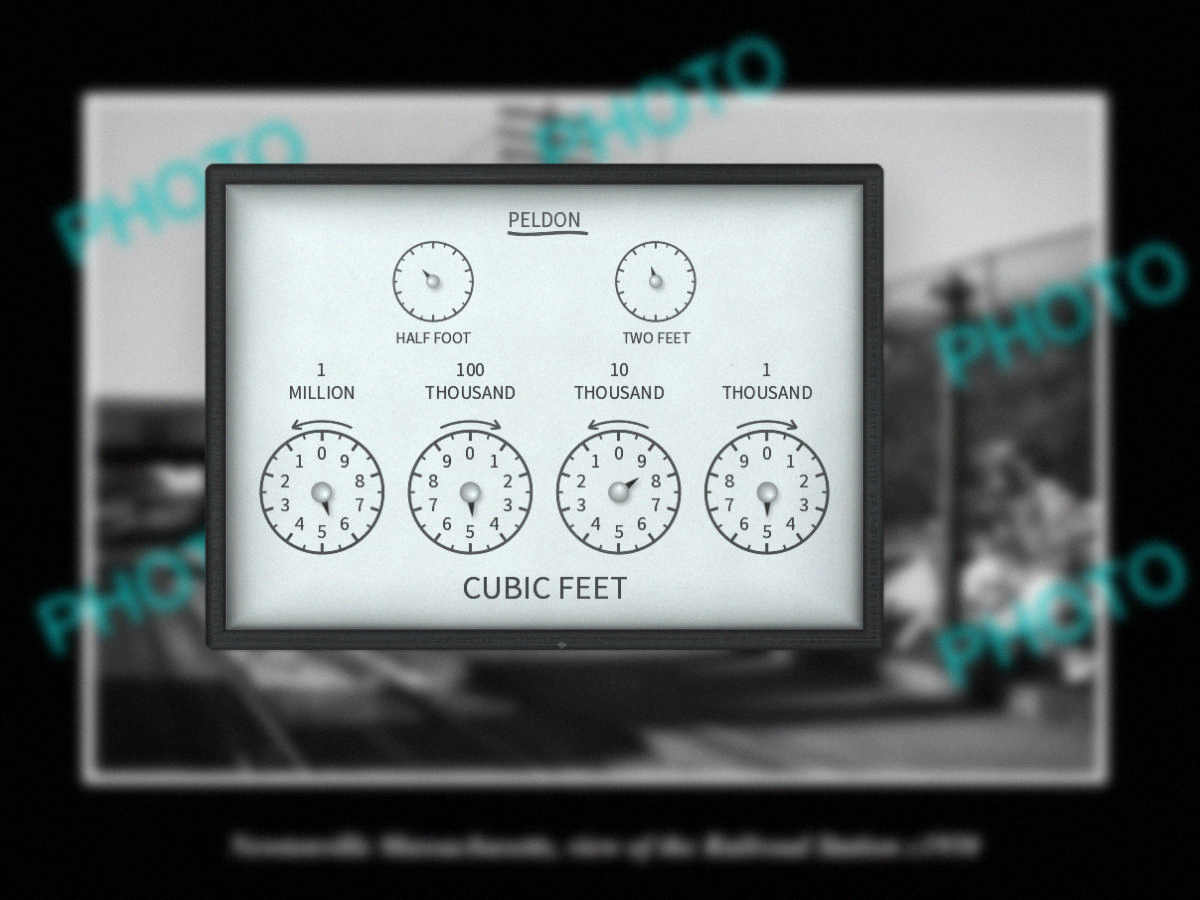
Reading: 548500 (ft³)
